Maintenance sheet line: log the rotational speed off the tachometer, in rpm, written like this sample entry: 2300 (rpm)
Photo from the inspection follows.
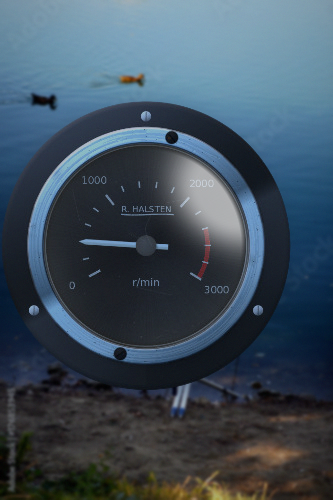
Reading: 400 (rpm)
